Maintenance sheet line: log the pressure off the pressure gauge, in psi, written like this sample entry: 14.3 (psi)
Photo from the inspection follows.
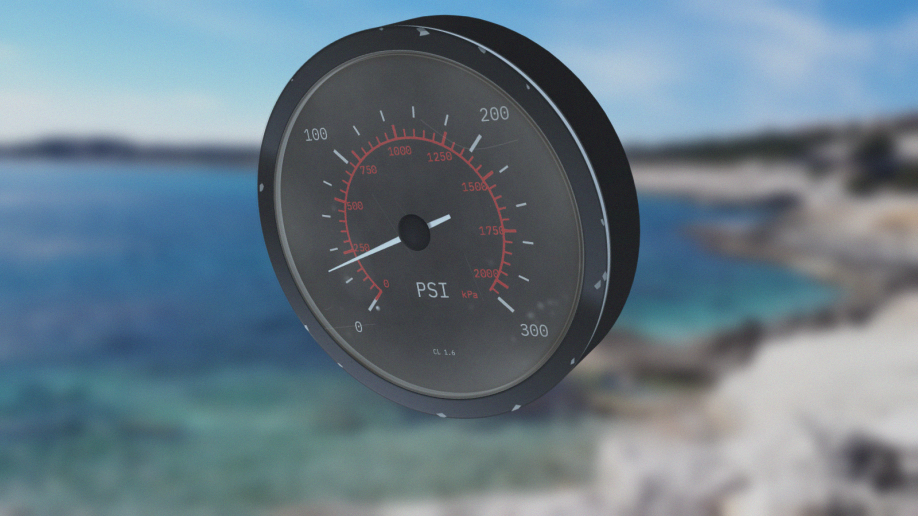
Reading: 30 (psi)
